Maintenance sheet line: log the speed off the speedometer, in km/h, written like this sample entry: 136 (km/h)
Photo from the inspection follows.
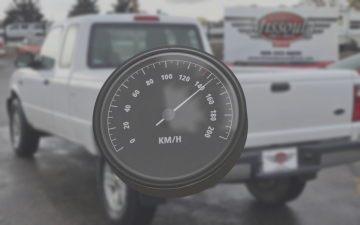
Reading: 145 (km/h)
